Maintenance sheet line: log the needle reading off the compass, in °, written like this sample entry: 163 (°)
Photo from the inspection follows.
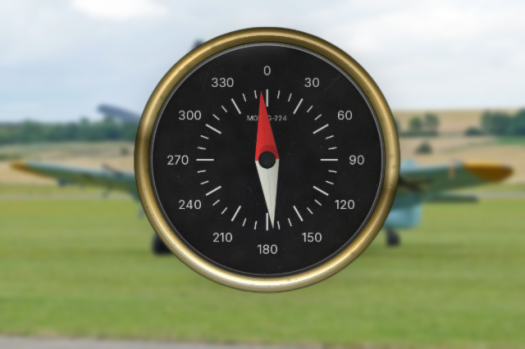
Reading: 355 (°)
